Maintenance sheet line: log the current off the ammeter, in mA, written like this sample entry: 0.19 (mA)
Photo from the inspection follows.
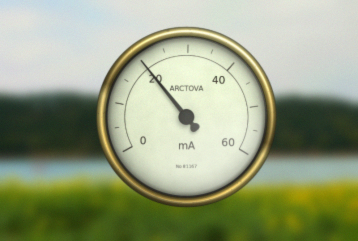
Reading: 20 (mA)
